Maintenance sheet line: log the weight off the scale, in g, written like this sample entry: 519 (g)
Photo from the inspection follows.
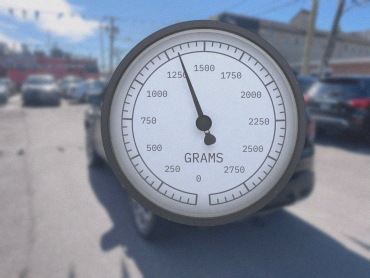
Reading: 1325 (g)
